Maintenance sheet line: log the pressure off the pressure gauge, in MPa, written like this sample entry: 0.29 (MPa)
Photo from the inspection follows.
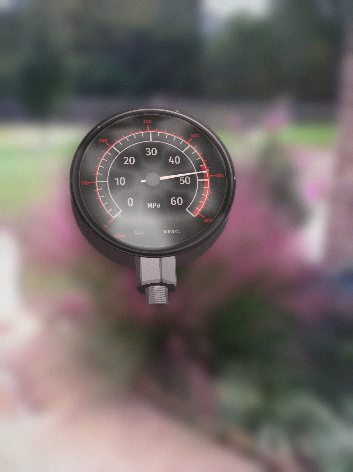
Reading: 48 (MPa)
